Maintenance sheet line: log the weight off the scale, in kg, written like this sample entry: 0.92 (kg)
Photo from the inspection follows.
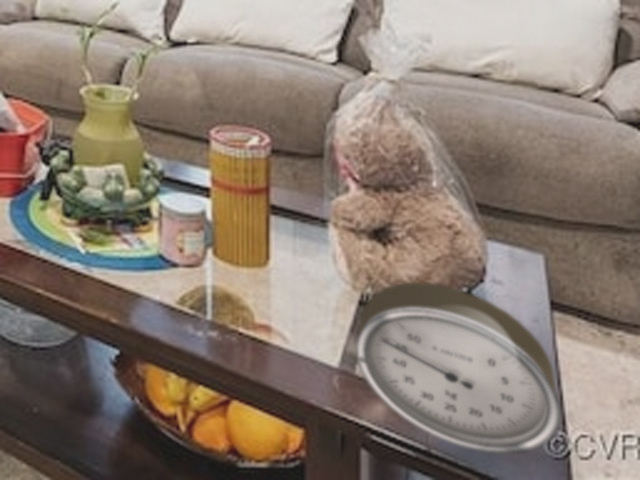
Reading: 45 (kg)
